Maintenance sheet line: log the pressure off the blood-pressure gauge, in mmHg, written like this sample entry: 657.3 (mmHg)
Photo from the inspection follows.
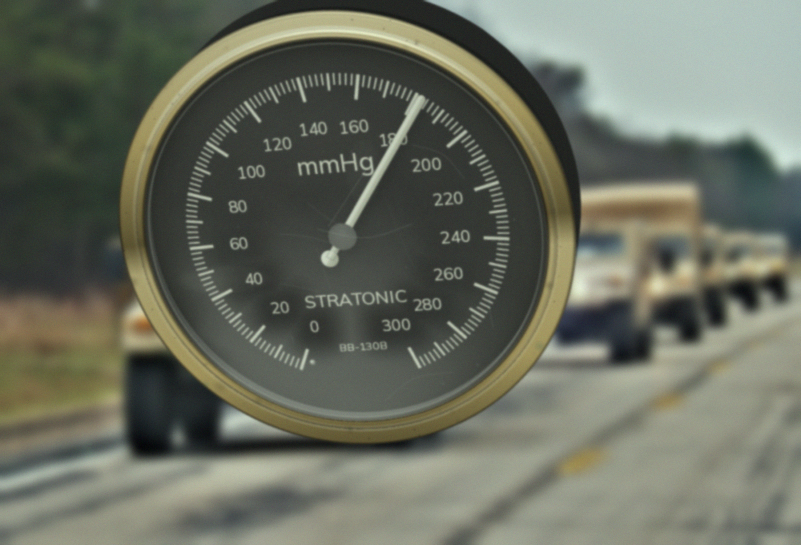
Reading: 182 (mmHg)
